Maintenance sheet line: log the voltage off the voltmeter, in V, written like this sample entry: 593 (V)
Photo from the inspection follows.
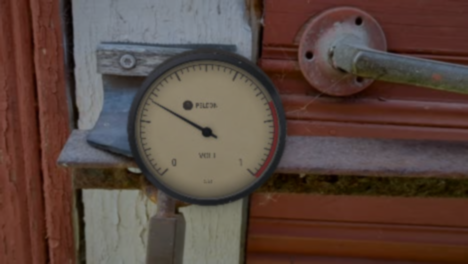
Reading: 0.28 (V)
